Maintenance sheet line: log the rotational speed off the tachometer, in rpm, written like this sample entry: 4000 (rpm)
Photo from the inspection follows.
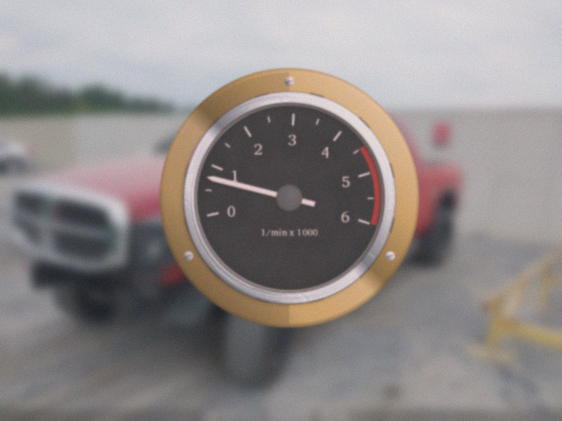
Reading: 750 (rpm)
